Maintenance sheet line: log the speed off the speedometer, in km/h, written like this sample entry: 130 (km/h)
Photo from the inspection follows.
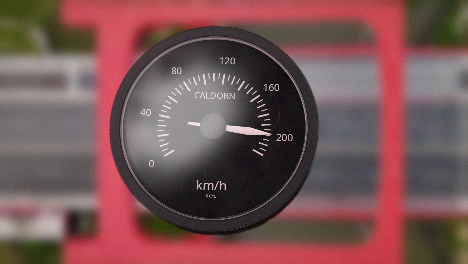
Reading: 200 (km/h)
